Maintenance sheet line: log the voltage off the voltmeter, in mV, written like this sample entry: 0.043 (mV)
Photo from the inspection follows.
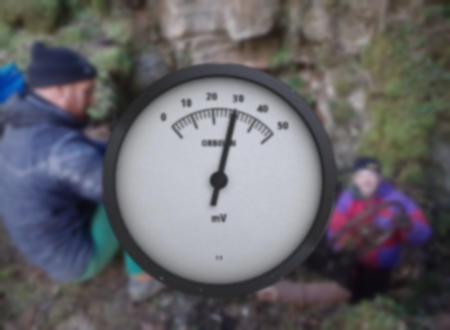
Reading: 30 (mV)
